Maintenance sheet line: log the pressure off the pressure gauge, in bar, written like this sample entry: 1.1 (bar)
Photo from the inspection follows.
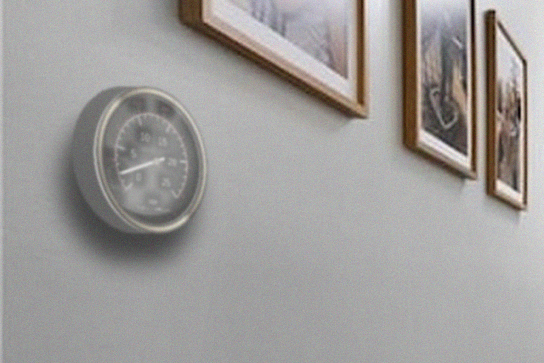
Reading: 2 (bar)
